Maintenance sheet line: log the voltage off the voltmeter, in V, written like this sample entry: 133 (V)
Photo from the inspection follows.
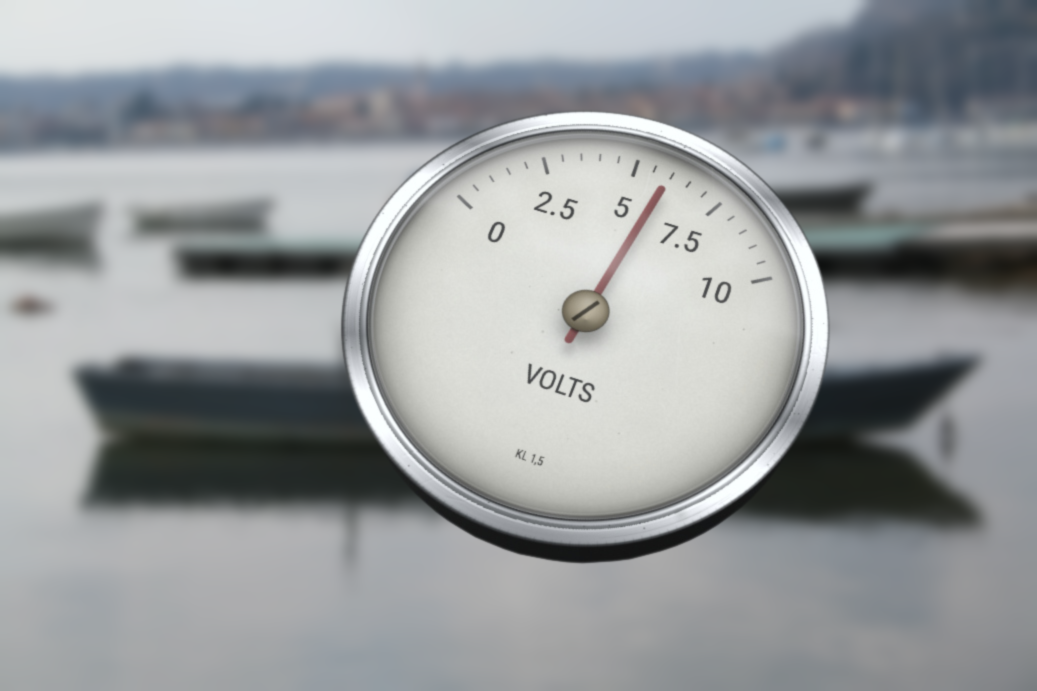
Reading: 6 (V)
